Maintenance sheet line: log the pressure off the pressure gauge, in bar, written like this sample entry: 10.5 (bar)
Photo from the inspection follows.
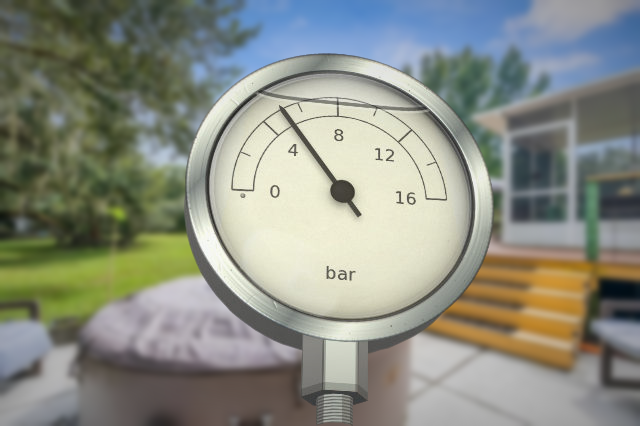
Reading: 5 (bar)
